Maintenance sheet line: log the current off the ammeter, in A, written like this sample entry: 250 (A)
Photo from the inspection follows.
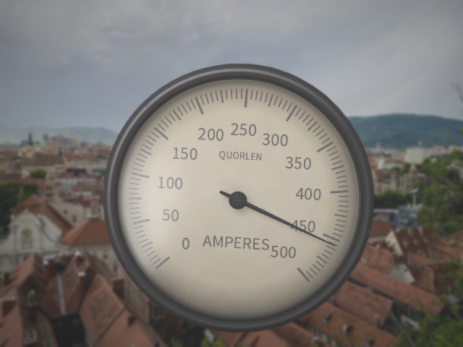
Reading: 455 (A)
